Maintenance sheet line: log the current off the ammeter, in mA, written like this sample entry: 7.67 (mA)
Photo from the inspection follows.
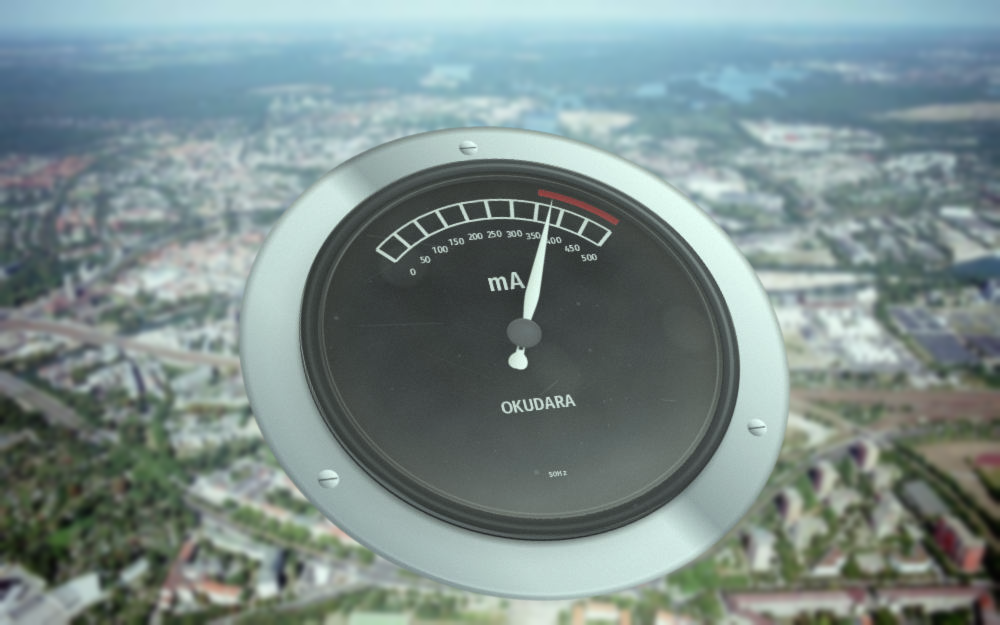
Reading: 375 (mA)
